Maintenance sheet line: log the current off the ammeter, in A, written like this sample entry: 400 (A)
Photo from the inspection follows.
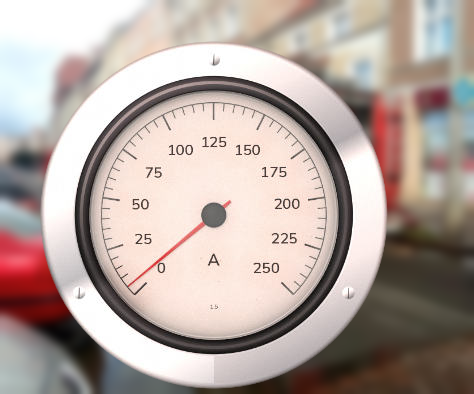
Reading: 5 (A)
